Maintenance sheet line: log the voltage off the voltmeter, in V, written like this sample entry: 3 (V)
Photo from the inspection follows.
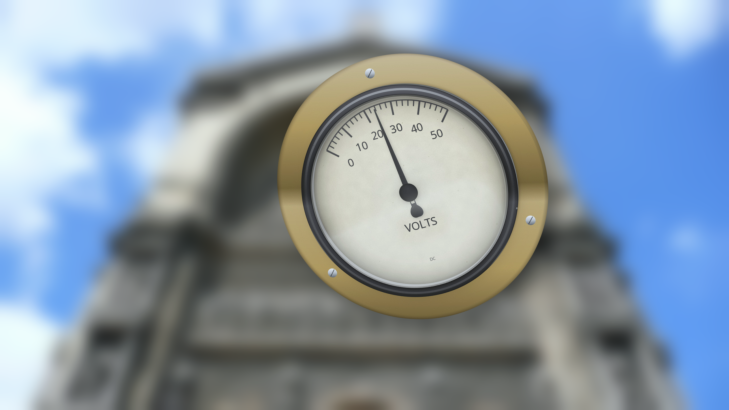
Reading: 24 (V)
